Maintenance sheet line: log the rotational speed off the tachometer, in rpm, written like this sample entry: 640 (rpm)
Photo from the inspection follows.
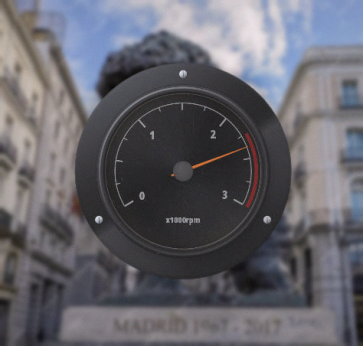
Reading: 2375 (rpm)
